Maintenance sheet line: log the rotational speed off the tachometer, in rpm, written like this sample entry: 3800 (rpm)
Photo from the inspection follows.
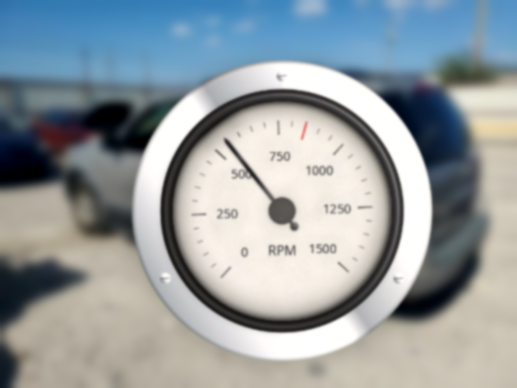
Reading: 550 (rpm)
